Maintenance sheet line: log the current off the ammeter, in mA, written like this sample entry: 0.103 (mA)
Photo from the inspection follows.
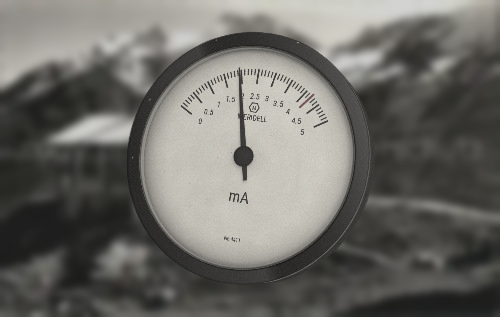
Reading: 2 (mA)
